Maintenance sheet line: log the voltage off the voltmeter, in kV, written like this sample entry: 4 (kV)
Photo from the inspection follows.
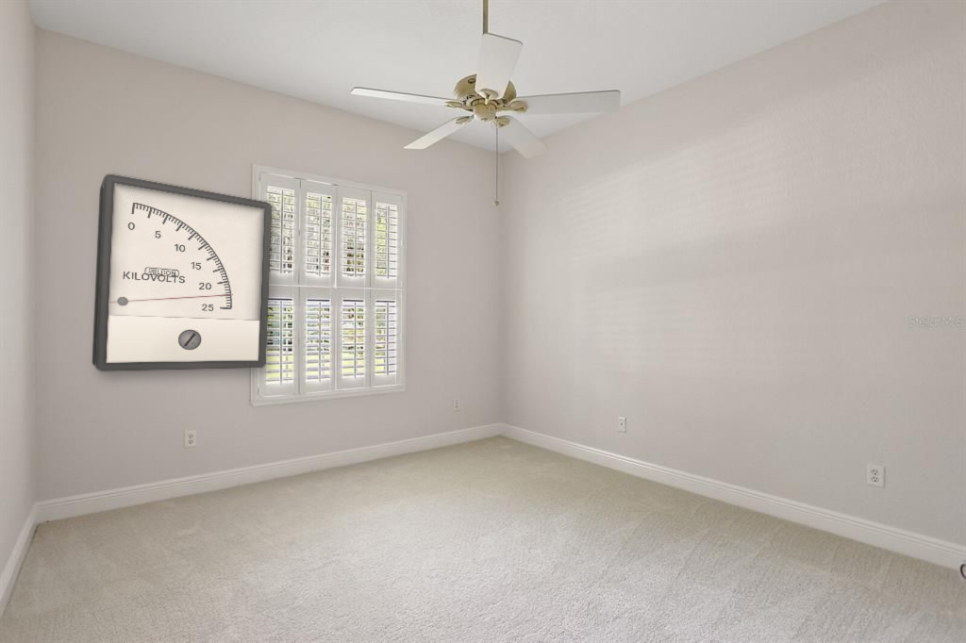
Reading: 22.5 (kV)
